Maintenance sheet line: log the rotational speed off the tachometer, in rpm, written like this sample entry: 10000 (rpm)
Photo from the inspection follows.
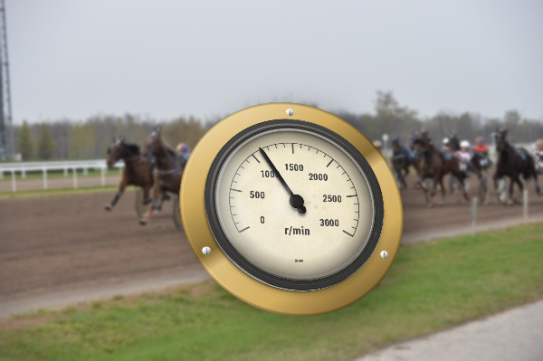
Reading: 1100 (rpm)
